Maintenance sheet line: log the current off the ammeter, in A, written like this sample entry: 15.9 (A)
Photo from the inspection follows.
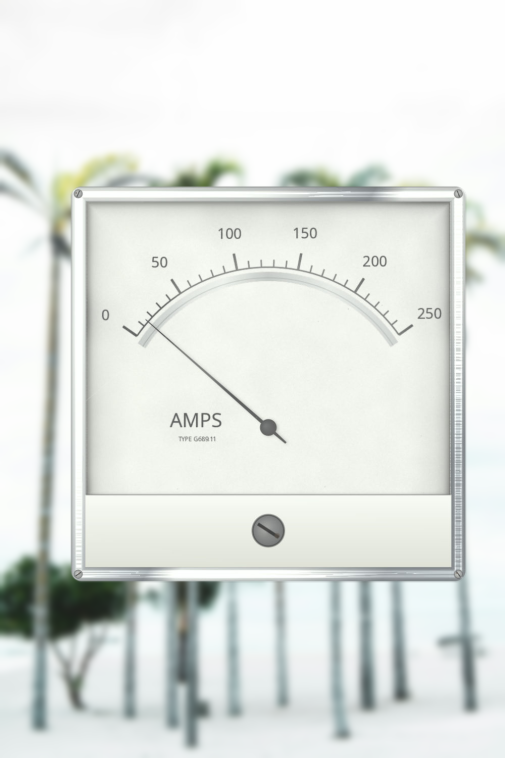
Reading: 15 (A)
